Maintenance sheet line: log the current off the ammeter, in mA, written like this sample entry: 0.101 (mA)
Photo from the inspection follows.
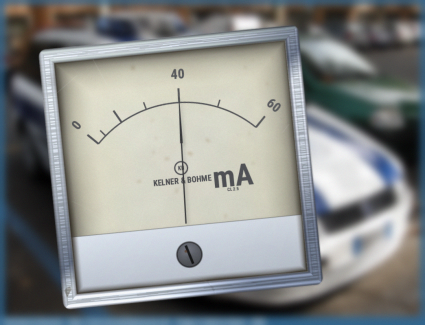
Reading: 40 (mA)
